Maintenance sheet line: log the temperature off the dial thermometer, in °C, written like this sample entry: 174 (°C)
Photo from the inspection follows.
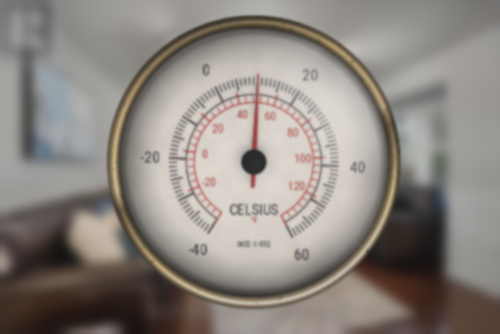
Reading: 10 (°C)
